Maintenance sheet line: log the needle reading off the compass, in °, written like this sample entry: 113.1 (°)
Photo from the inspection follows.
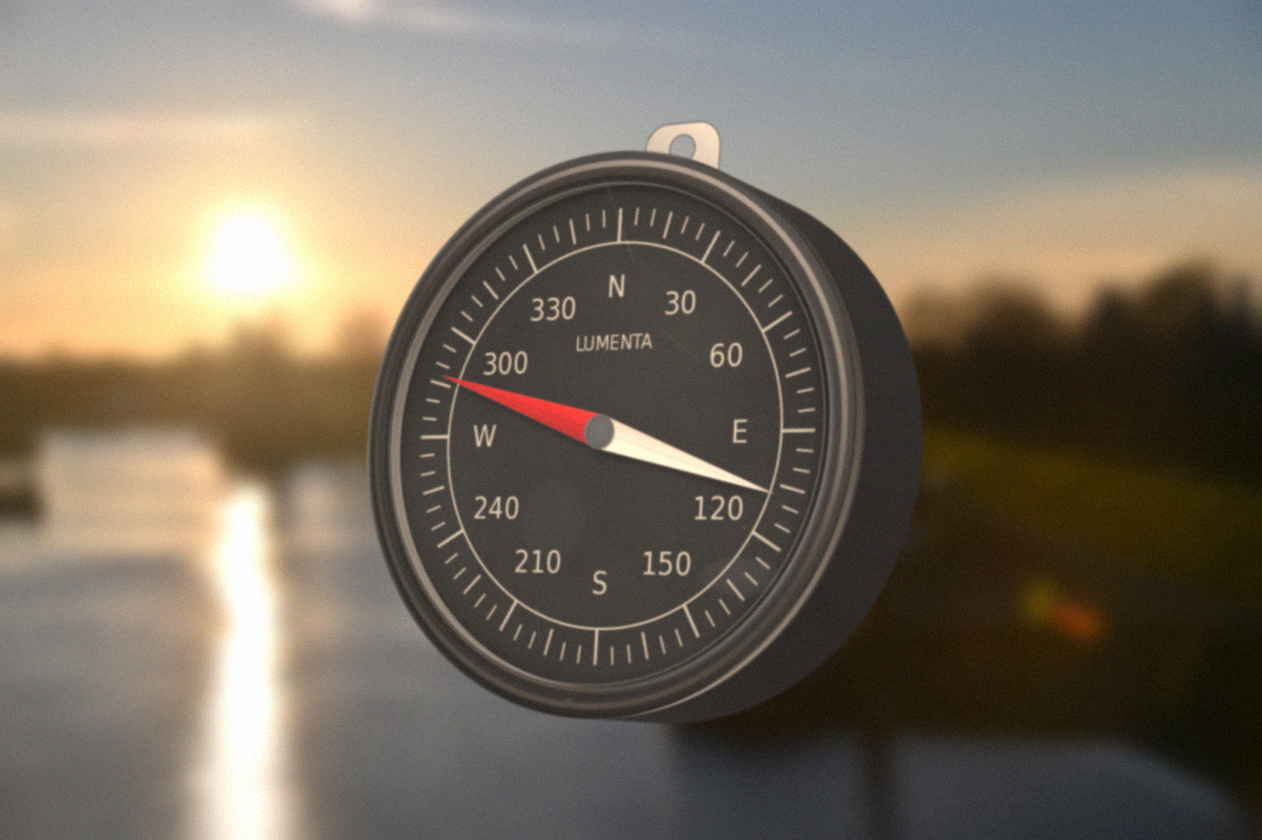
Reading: 287.5 (°)
